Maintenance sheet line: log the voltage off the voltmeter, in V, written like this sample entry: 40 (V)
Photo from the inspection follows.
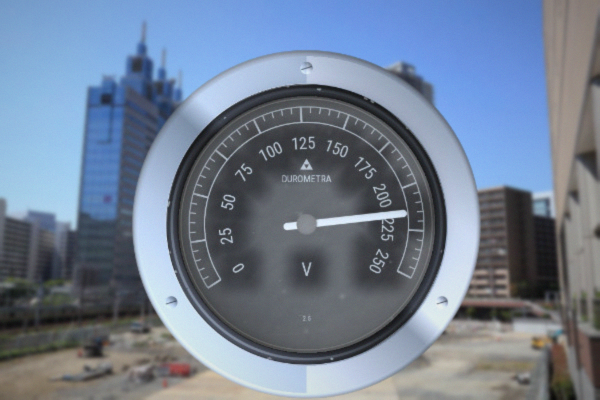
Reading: 215 (V)
